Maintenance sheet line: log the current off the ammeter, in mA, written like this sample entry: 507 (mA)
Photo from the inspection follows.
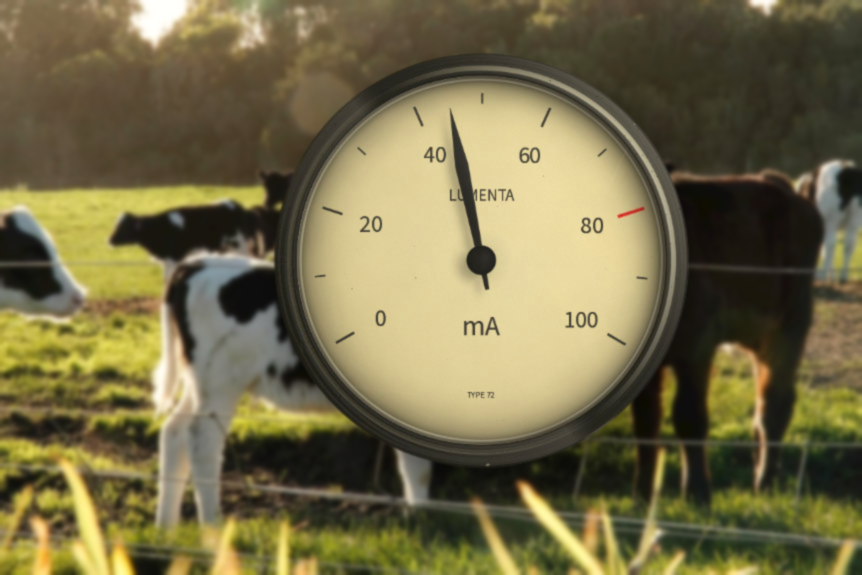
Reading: 45 (mA)
